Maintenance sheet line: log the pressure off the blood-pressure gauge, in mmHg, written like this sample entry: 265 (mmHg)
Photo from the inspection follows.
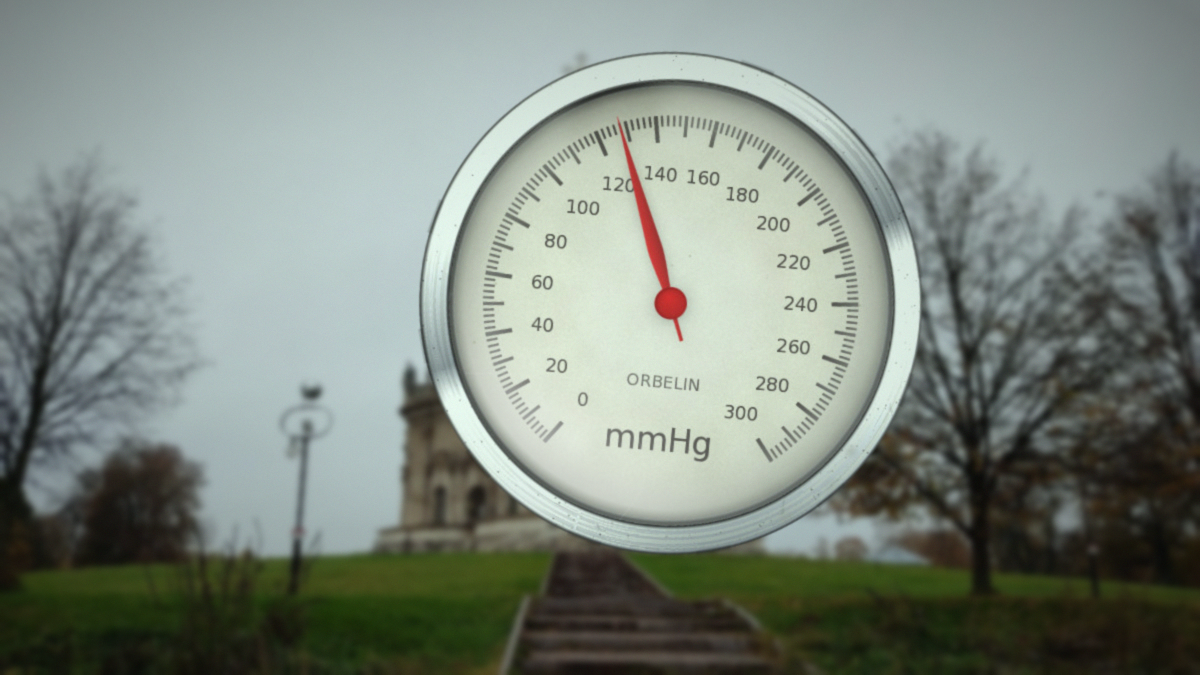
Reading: 128 (mmHg)
